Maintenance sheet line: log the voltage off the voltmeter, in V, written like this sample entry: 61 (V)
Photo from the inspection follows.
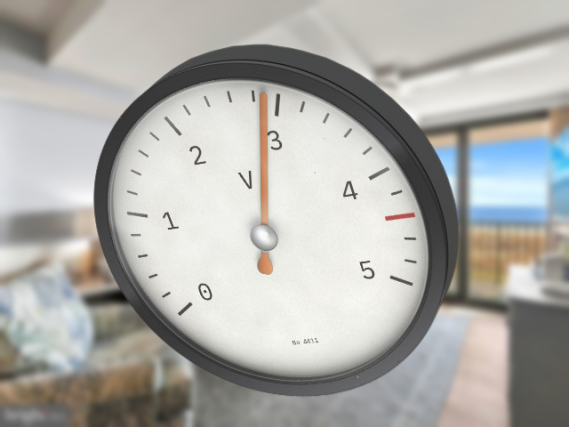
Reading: 2.9 (V)
